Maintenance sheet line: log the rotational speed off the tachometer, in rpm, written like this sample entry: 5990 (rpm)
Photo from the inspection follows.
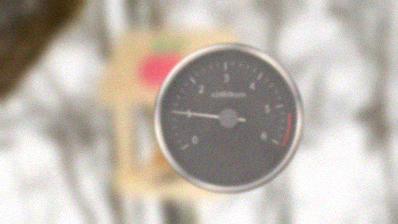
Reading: 1000 (rpm)
